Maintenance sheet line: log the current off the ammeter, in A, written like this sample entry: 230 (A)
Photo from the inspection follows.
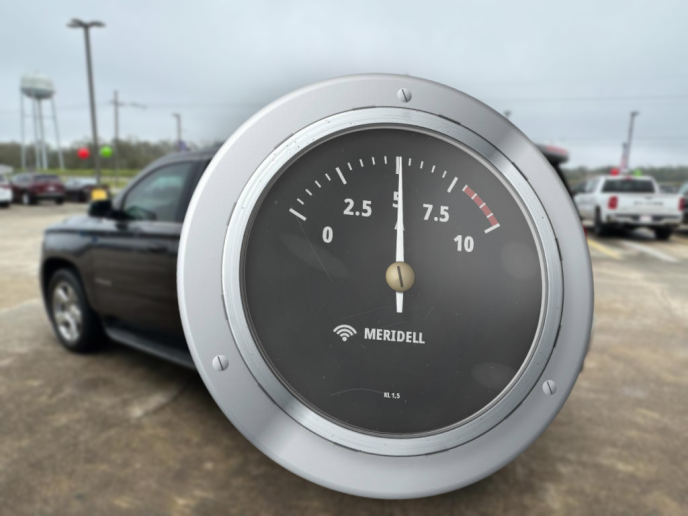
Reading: 5 (A)
